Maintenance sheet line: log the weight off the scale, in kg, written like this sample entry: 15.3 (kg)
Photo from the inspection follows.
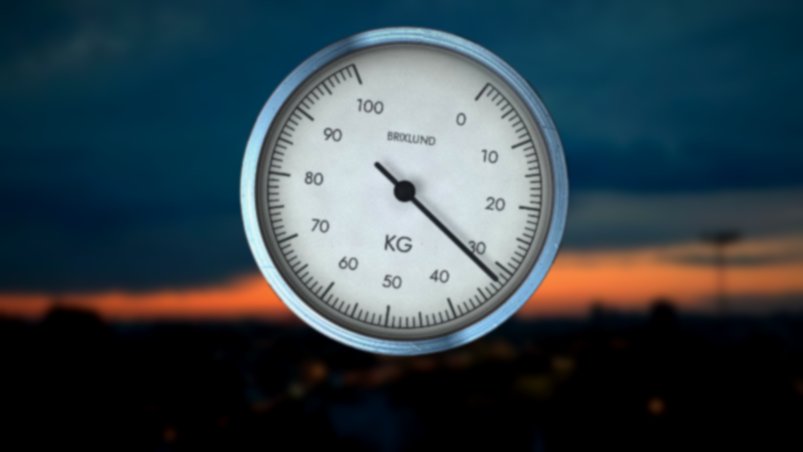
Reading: 32 (kg)
